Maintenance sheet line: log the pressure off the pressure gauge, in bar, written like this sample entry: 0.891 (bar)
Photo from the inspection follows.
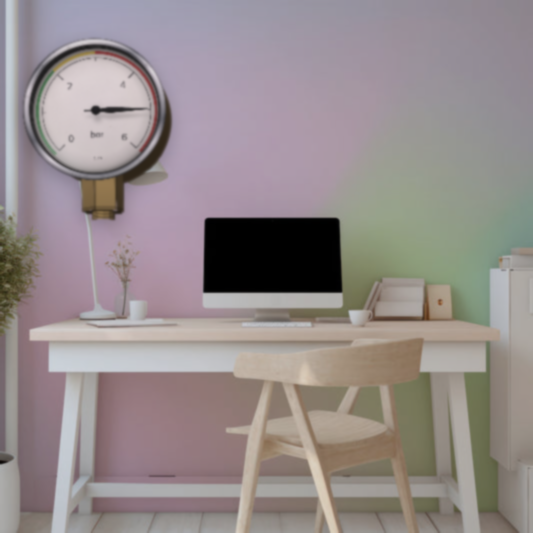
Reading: 5 (bar)
